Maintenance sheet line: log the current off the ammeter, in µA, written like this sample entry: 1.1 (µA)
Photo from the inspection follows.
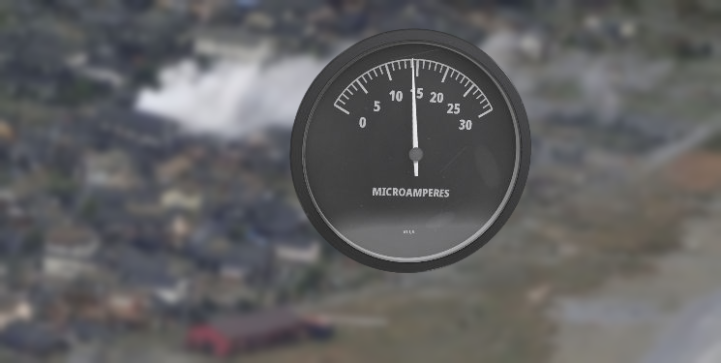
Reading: 14 (µA)
